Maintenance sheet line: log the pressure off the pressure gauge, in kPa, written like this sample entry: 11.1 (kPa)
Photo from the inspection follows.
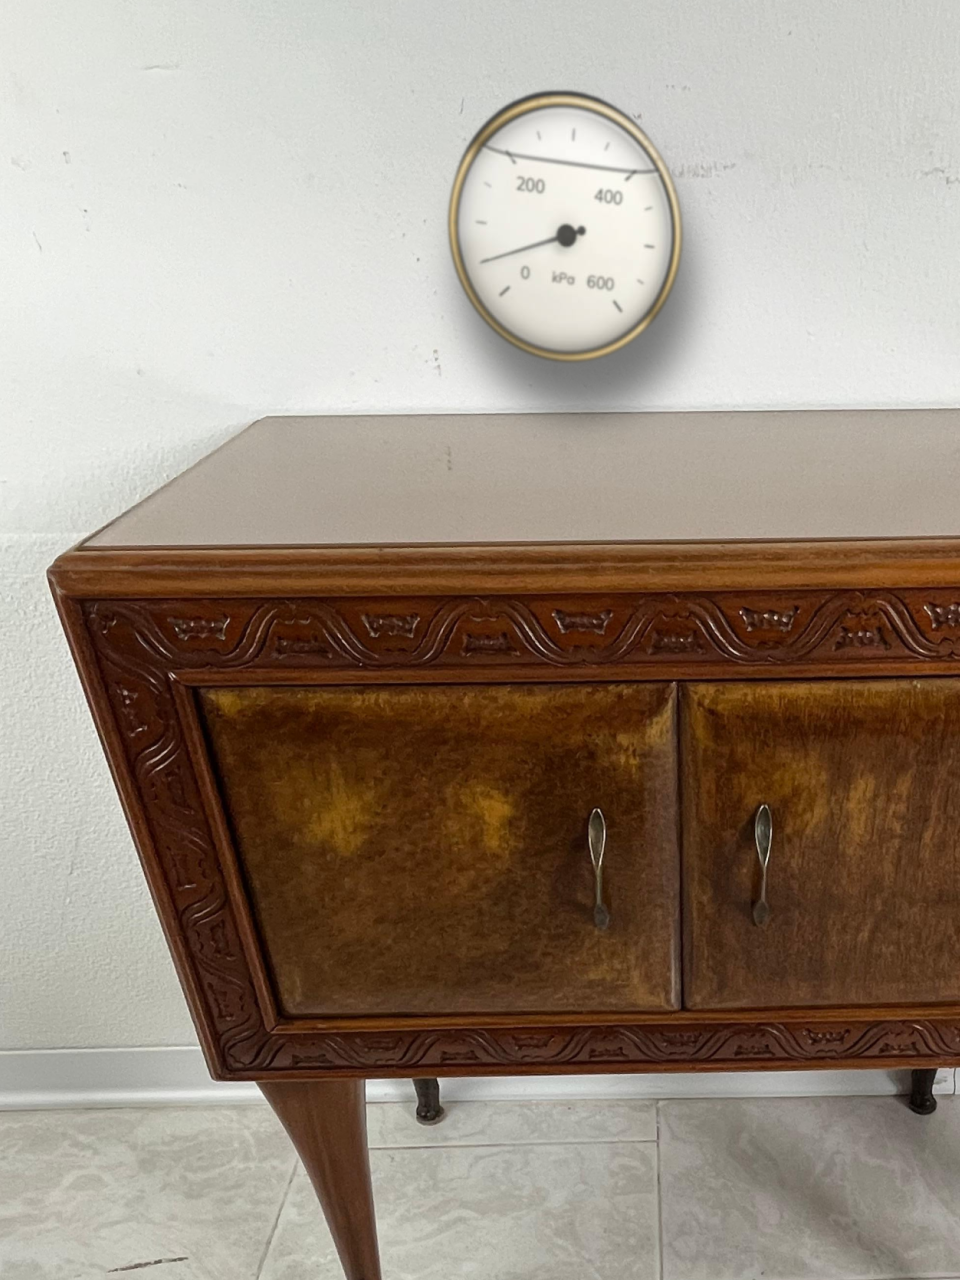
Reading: 50 (kPa)
